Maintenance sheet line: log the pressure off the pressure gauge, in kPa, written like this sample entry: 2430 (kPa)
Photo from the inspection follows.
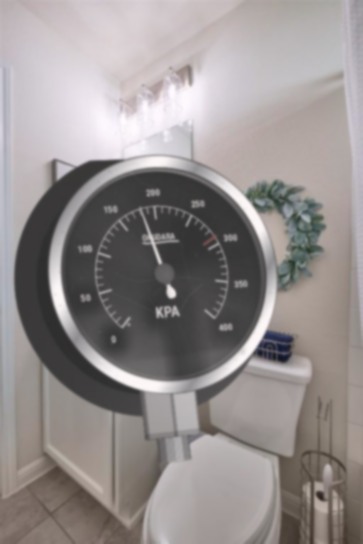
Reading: 180 (kPa)
